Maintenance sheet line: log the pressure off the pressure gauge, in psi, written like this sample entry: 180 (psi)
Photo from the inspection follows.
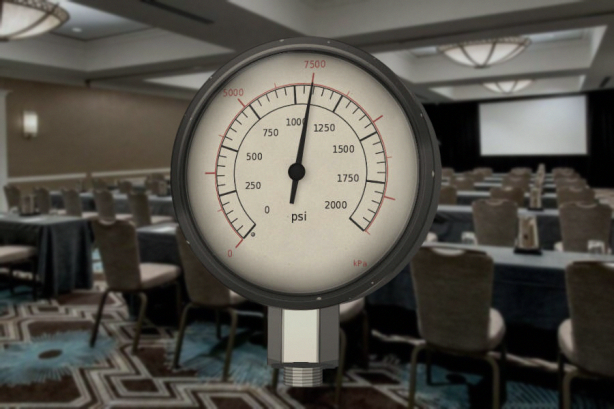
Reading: 1100 (psi)
